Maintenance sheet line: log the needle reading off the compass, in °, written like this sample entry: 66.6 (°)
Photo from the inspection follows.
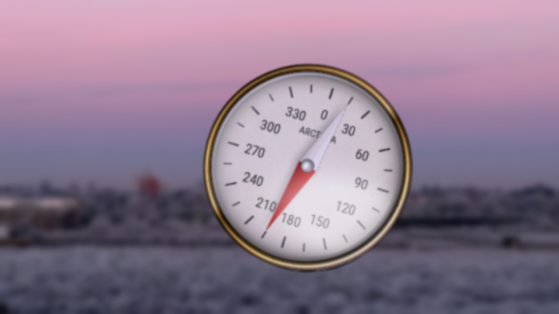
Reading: 195 (°)
